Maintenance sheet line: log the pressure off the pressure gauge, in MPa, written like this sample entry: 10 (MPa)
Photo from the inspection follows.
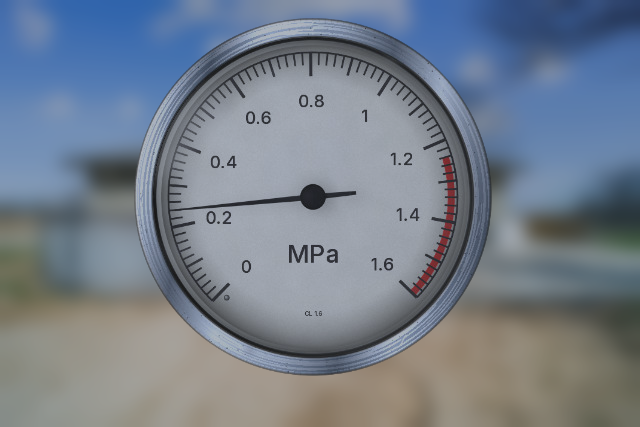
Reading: 0.24 (MPa)
